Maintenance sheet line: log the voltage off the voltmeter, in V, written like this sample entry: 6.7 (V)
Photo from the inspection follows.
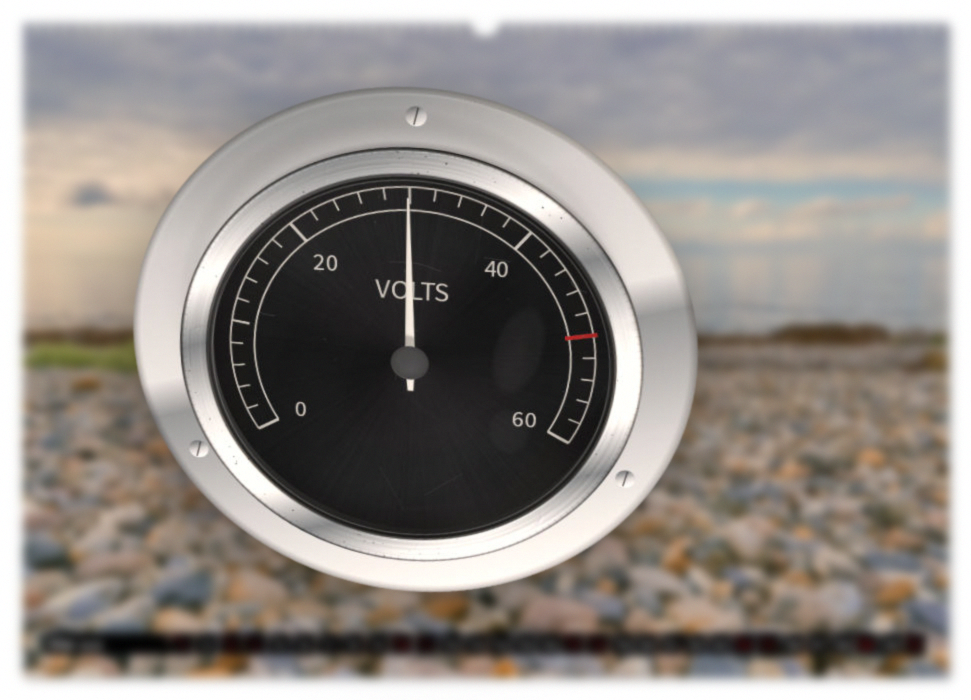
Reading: 30 (V)
